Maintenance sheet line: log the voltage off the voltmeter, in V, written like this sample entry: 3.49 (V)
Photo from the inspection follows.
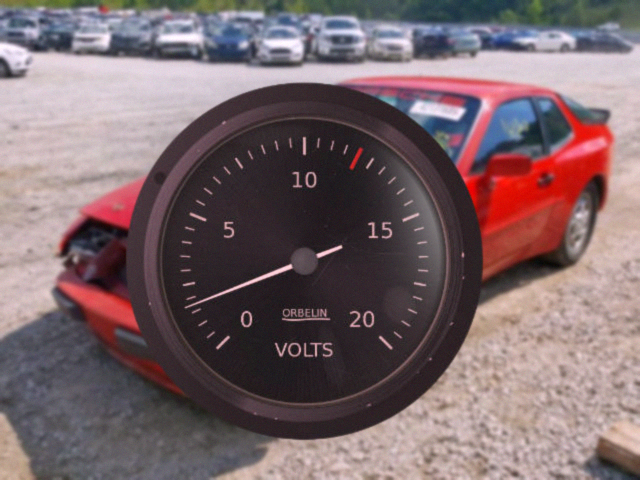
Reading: 1.75 (V)
